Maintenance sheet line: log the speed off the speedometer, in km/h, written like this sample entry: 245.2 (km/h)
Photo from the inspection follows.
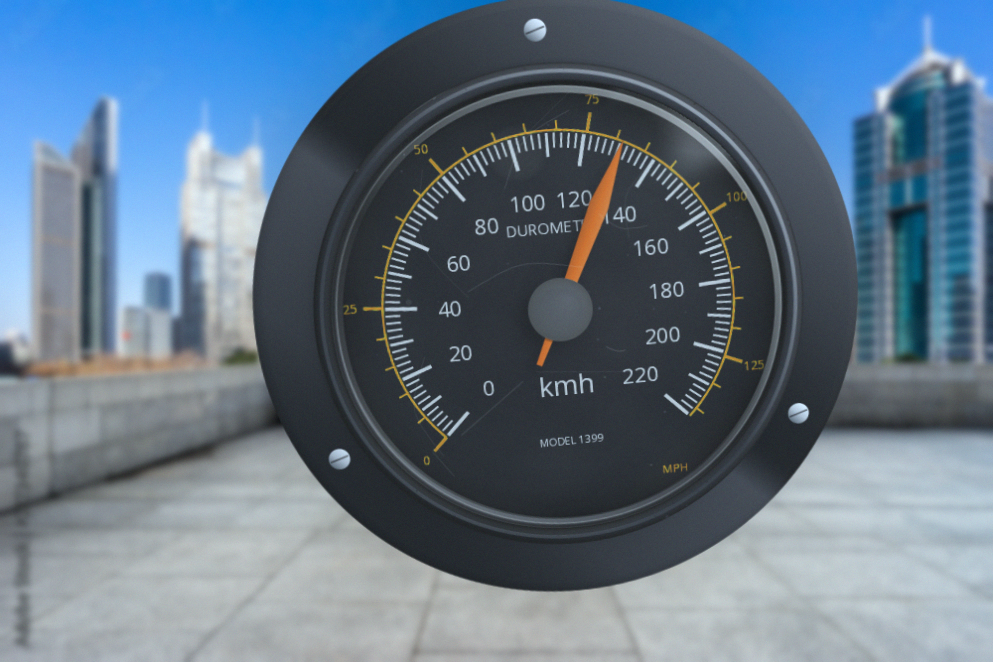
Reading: 130 (km/h)
